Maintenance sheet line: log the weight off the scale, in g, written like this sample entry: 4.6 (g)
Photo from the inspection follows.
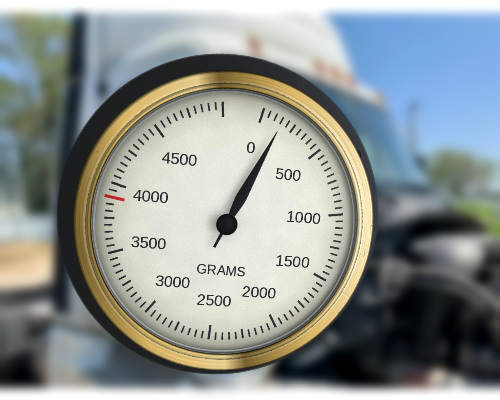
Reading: 150 (g)
